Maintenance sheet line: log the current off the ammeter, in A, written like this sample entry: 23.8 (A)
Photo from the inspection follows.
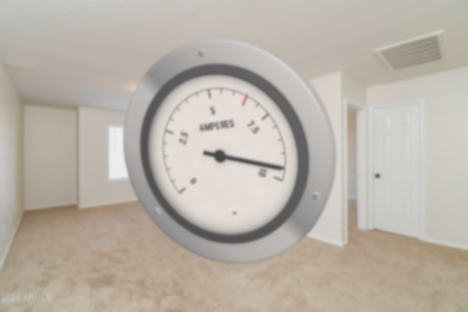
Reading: 9.5 (A)
